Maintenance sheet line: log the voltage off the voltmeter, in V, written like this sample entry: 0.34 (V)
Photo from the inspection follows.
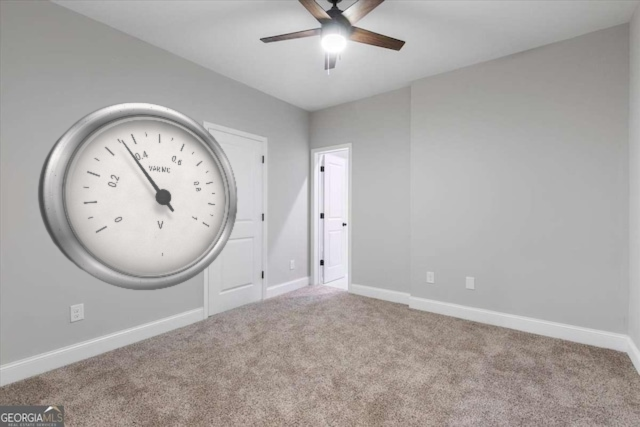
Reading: 0.35 (V)
